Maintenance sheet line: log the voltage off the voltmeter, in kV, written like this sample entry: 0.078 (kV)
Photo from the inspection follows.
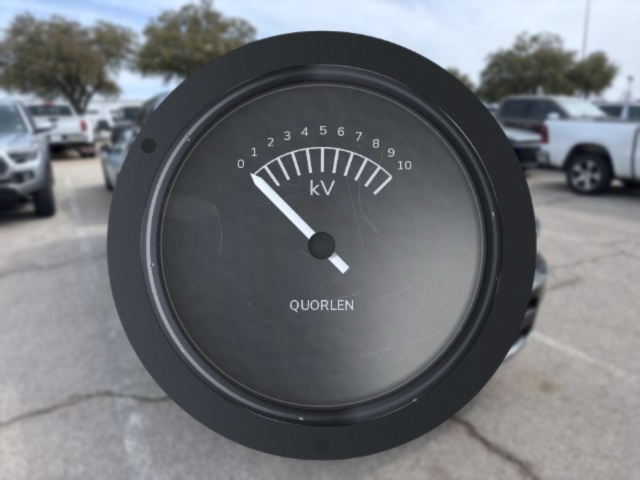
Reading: 0 (kV)
